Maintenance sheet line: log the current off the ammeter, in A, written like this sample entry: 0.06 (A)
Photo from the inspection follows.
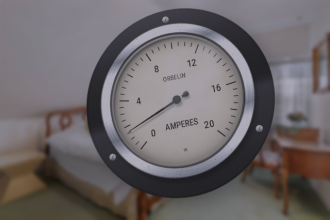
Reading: 1.5 (A)
